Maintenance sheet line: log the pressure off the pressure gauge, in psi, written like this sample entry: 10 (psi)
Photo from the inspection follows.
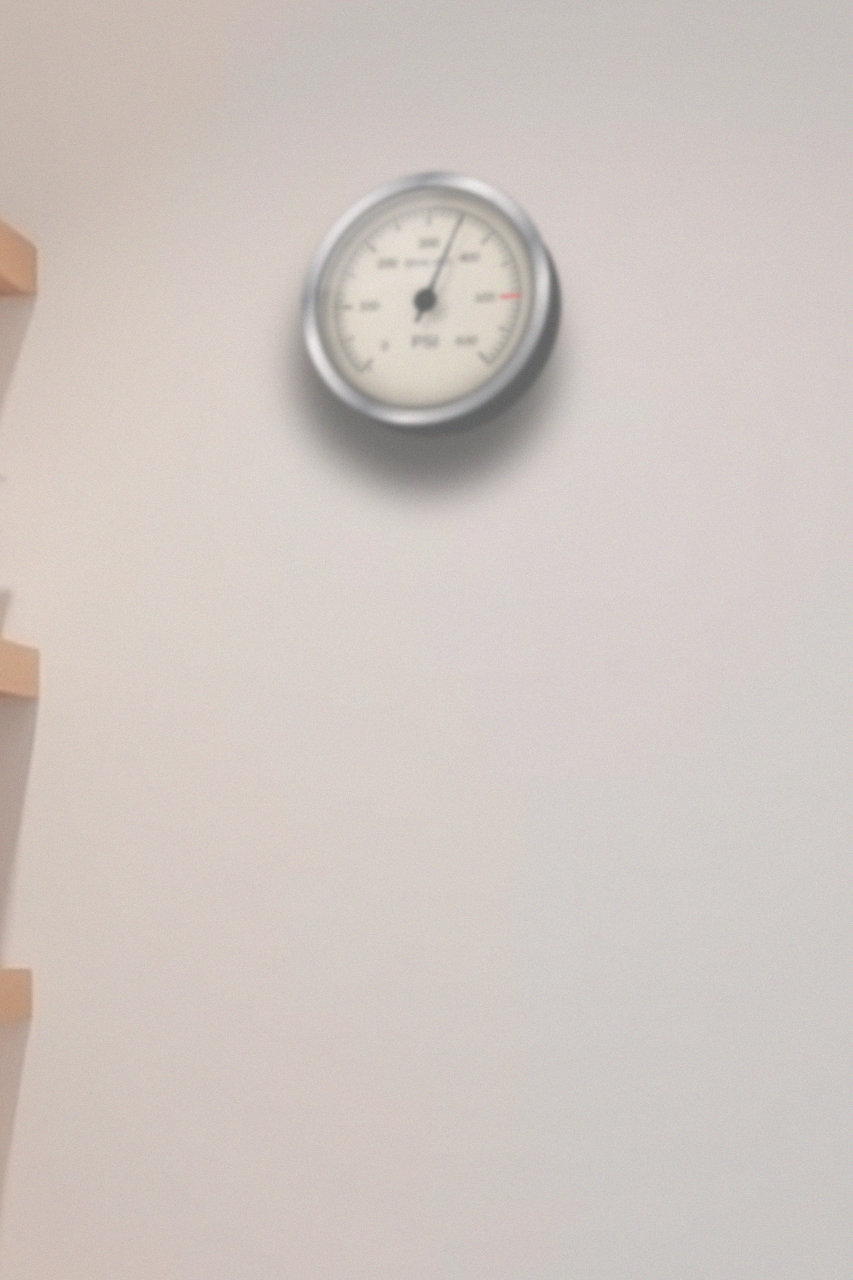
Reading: 350 (psi)
